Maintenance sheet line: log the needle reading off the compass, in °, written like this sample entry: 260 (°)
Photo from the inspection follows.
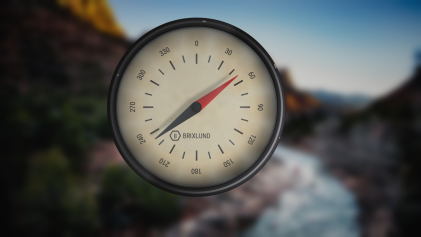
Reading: 52.5 (°)
